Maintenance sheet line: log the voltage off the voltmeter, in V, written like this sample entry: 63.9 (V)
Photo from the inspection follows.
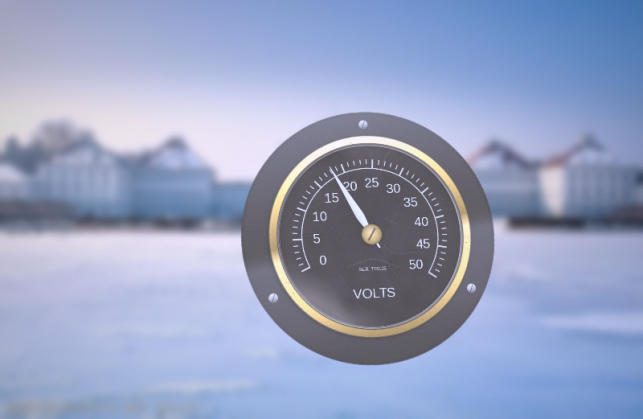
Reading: 18 (V)
